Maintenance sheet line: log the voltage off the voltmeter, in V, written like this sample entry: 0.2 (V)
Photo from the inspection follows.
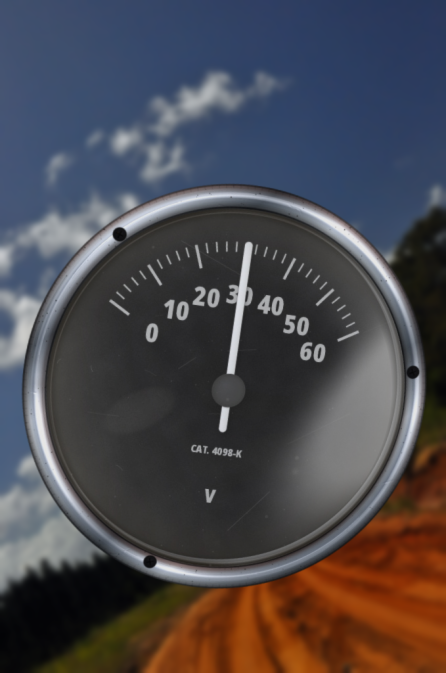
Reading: 30 (V)
